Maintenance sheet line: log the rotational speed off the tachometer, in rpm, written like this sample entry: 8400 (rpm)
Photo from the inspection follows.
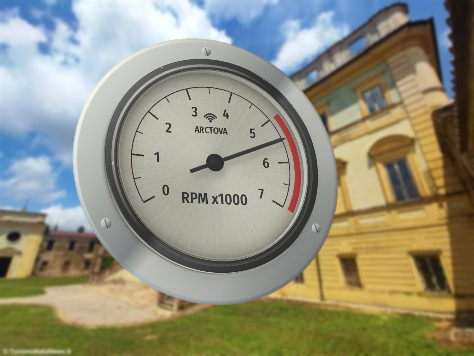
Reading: 5500 (rpm)
